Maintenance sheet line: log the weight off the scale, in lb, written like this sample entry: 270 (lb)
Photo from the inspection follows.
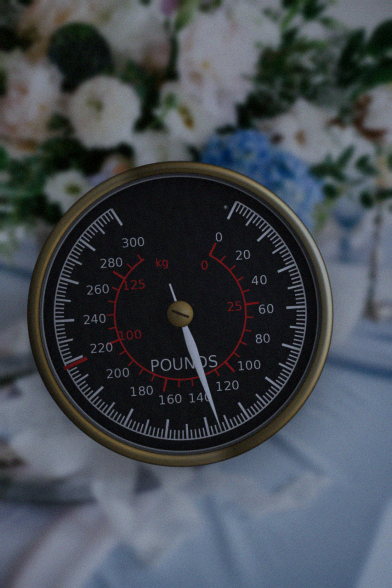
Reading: 134 (lb)
